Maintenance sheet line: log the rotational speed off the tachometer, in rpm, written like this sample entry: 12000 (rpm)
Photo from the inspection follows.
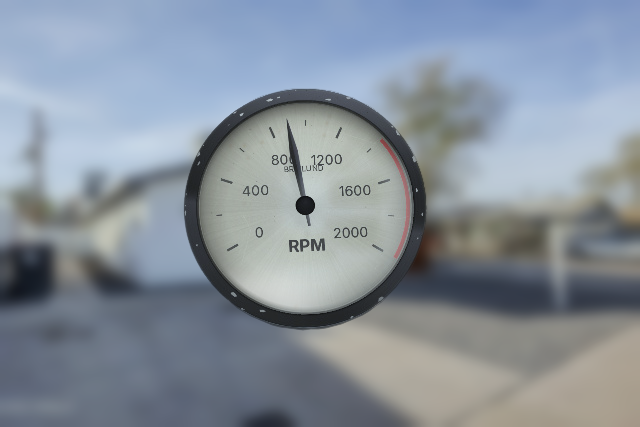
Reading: 900 (rpm)
